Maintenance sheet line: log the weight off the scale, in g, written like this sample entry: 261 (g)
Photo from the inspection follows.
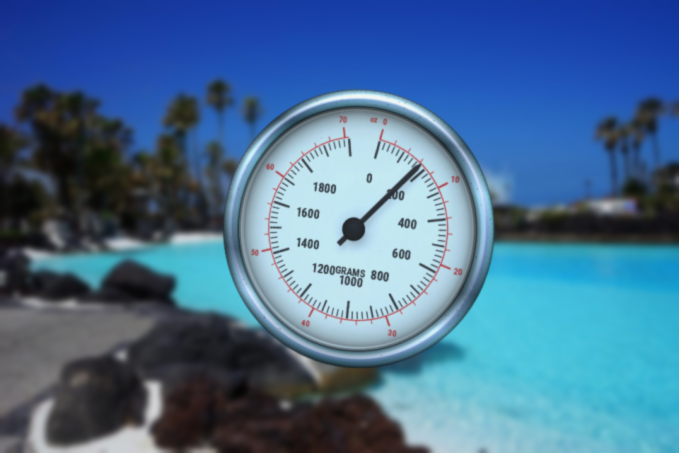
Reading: 180 (g)
